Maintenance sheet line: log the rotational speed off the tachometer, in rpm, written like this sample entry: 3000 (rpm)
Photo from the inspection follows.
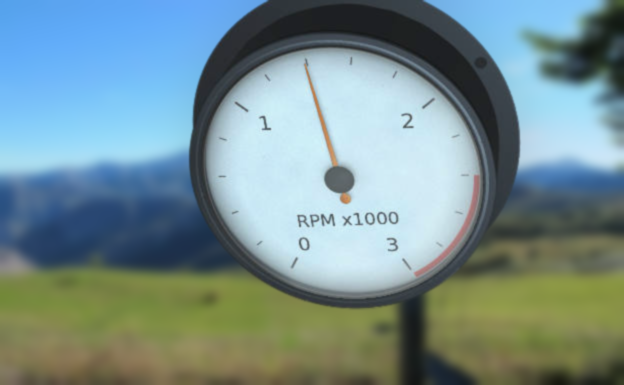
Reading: 1400 (rpm)
